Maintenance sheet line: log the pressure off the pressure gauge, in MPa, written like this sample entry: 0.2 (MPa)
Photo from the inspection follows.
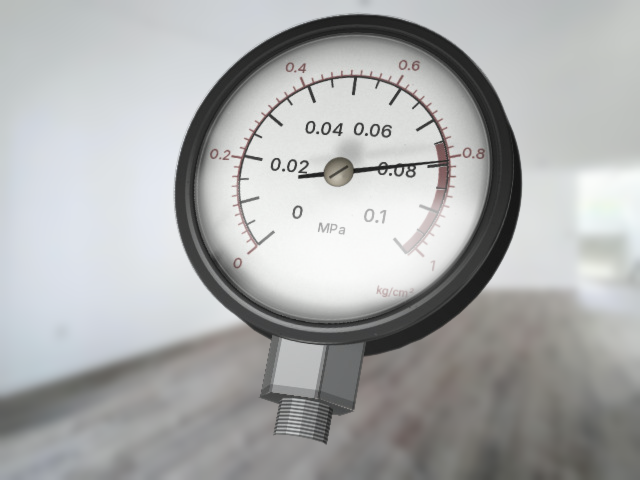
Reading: 0.08 (MPa)
